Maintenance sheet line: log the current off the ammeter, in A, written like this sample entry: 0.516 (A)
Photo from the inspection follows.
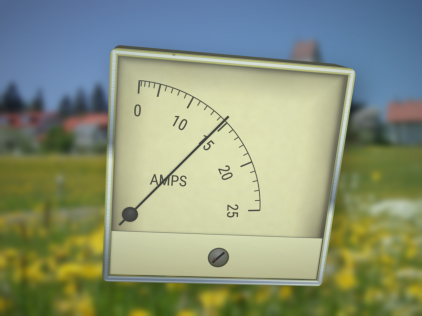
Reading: 14.5 (A)
